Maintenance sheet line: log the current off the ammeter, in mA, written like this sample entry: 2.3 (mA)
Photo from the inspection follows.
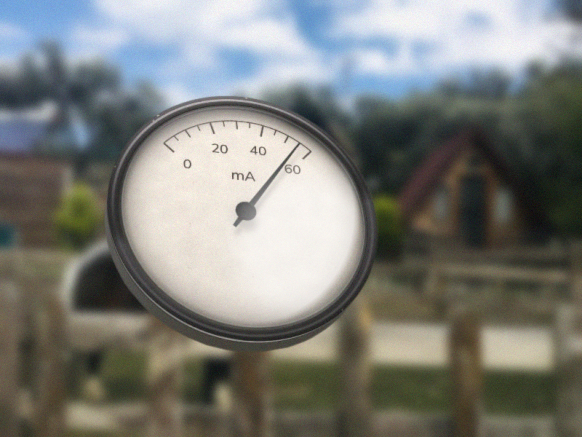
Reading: 55 (mA)
